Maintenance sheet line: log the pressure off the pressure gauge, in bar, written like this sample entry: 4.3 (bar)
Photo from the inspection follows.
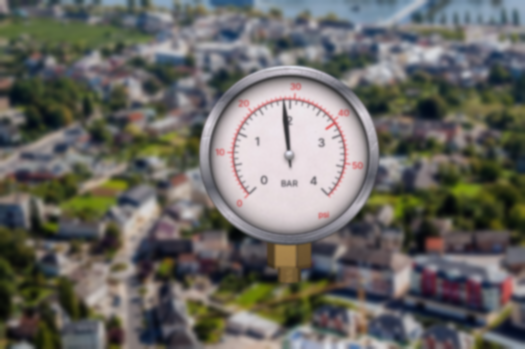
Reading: 1.9 (bar)
